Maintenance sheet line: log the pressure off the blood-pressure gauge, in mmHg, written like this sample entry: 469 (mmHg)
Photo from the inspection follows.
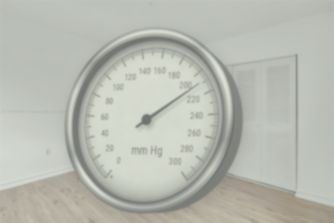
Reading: 210 (mmHg)
